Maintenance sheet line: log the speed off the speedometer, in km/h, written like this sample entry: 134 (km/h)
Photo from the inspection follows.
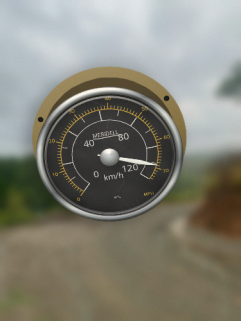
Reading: 110 (km/h)
